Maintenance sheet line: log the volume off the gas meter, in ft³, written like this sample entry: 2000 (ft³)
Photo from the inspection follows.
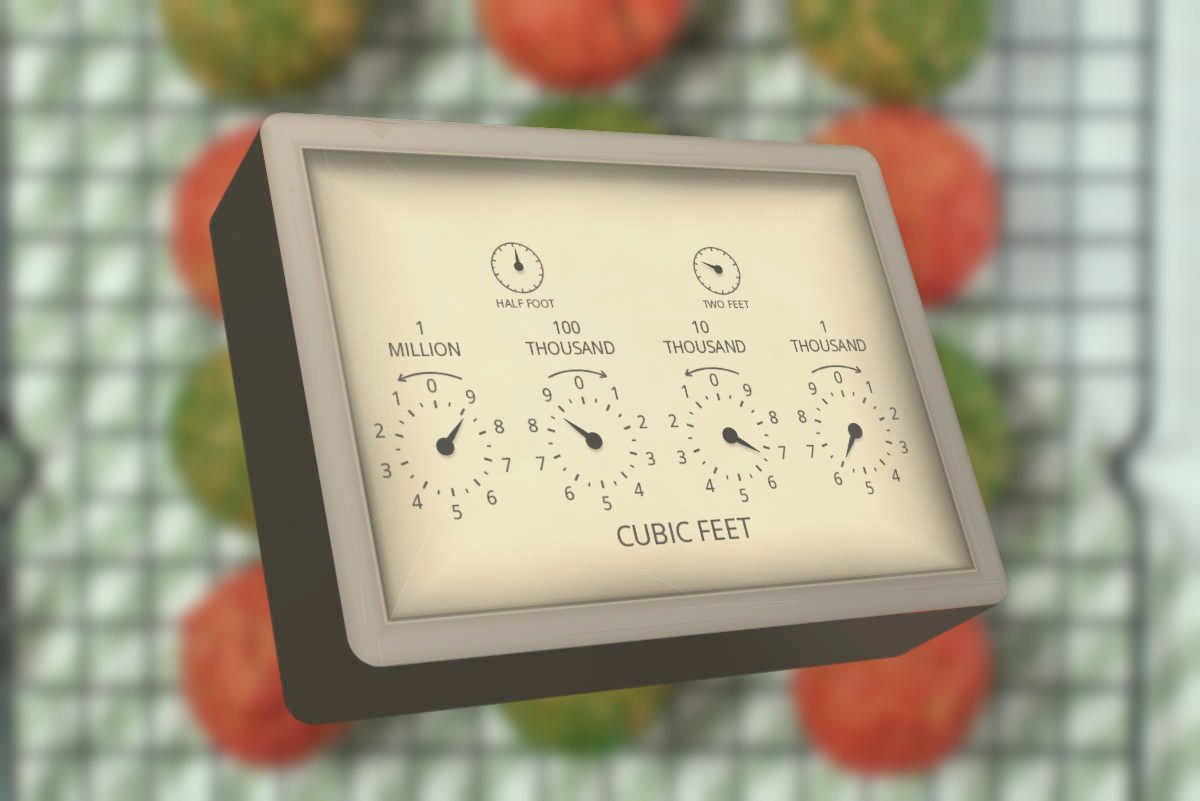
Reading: 886600 (ft³)
